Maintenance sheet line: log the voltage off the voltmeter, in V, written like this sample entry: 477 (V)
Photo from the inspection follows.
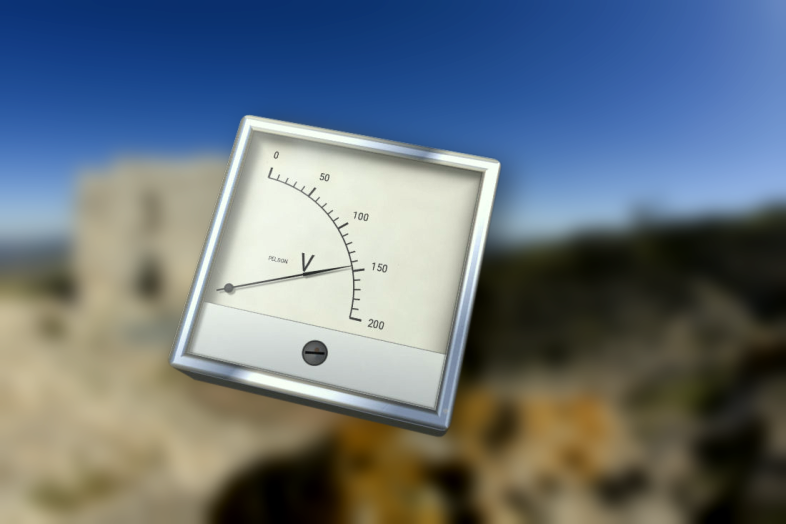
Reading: 145 (V)
